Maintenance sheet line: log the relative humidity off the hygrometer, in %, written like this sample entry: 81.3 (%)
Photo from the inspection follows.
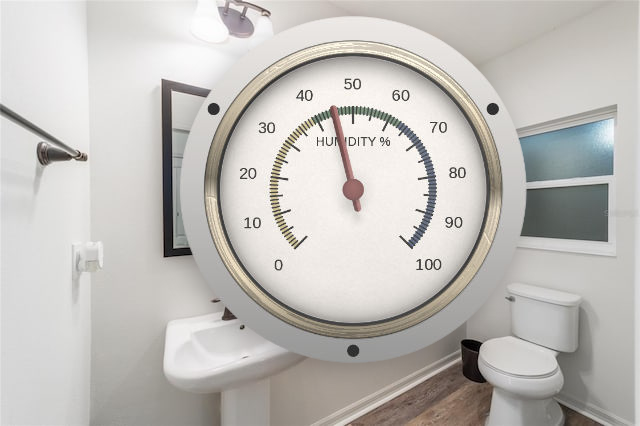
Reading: 45 (%)
